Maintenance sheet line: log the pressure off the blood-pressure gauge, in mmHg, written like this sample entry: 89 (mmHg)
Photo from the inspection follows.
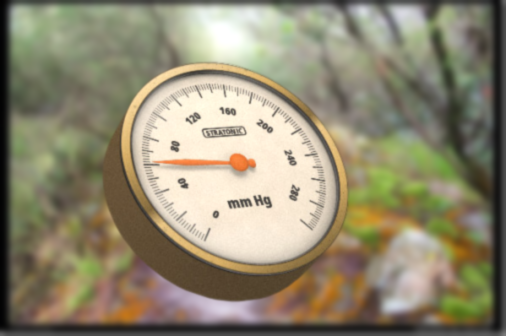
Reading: 60 (mmHg)
